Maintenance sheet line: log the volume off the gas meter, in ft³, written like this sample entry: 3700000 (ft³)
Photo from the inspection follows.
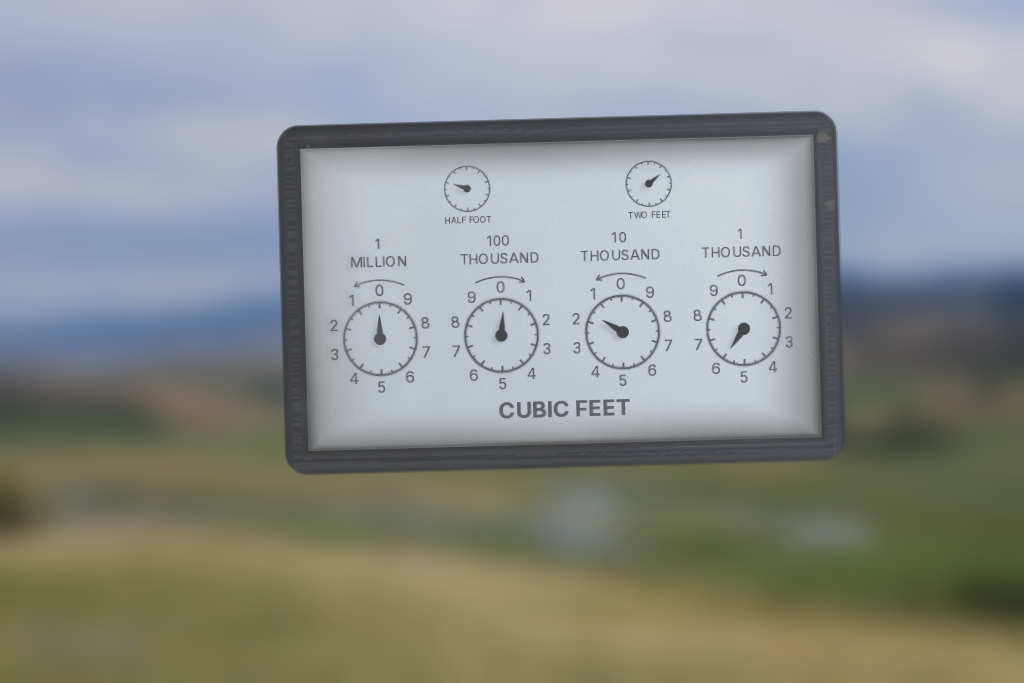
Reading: 1600 (ft³)
